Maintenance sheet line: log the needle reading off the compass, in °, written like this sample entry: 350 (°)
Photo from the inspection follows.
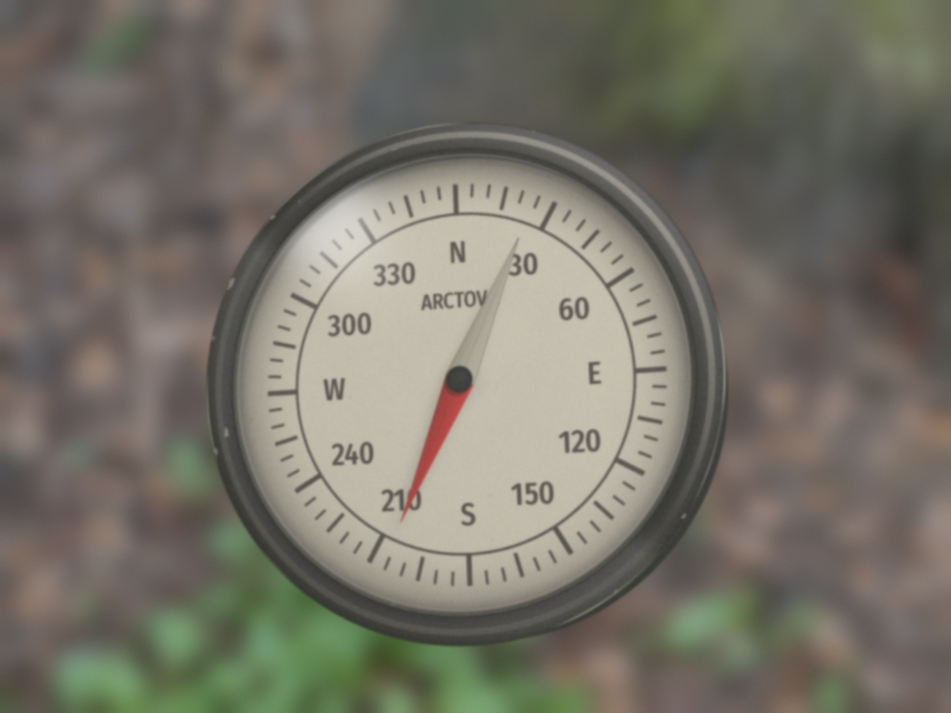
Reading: 205 (°)
